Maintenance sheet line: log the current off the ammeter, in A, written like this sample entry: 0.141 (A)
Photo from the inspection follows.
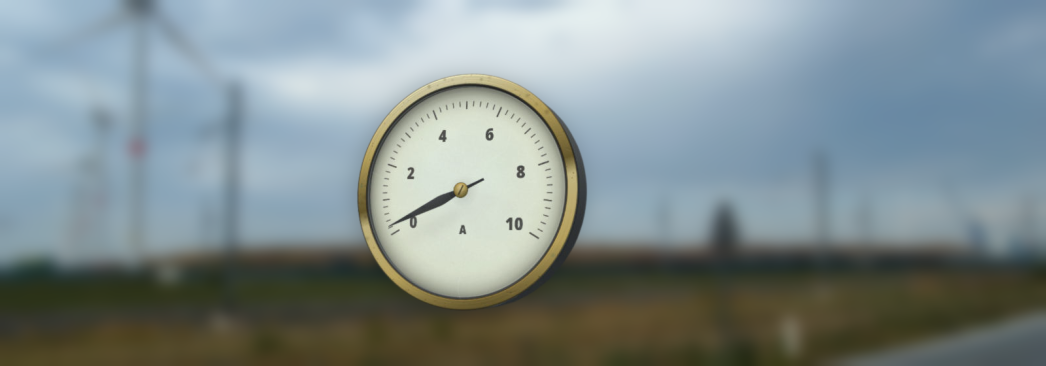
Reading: 0.2 (A)
